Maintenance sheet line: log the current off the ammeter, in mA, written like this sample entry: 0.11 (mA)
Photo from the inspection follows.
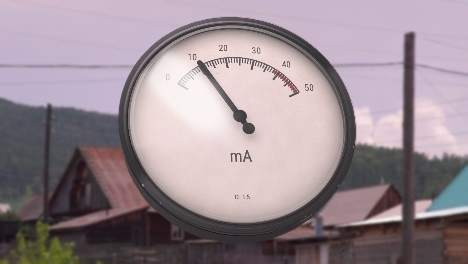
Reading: 10 (mA)
